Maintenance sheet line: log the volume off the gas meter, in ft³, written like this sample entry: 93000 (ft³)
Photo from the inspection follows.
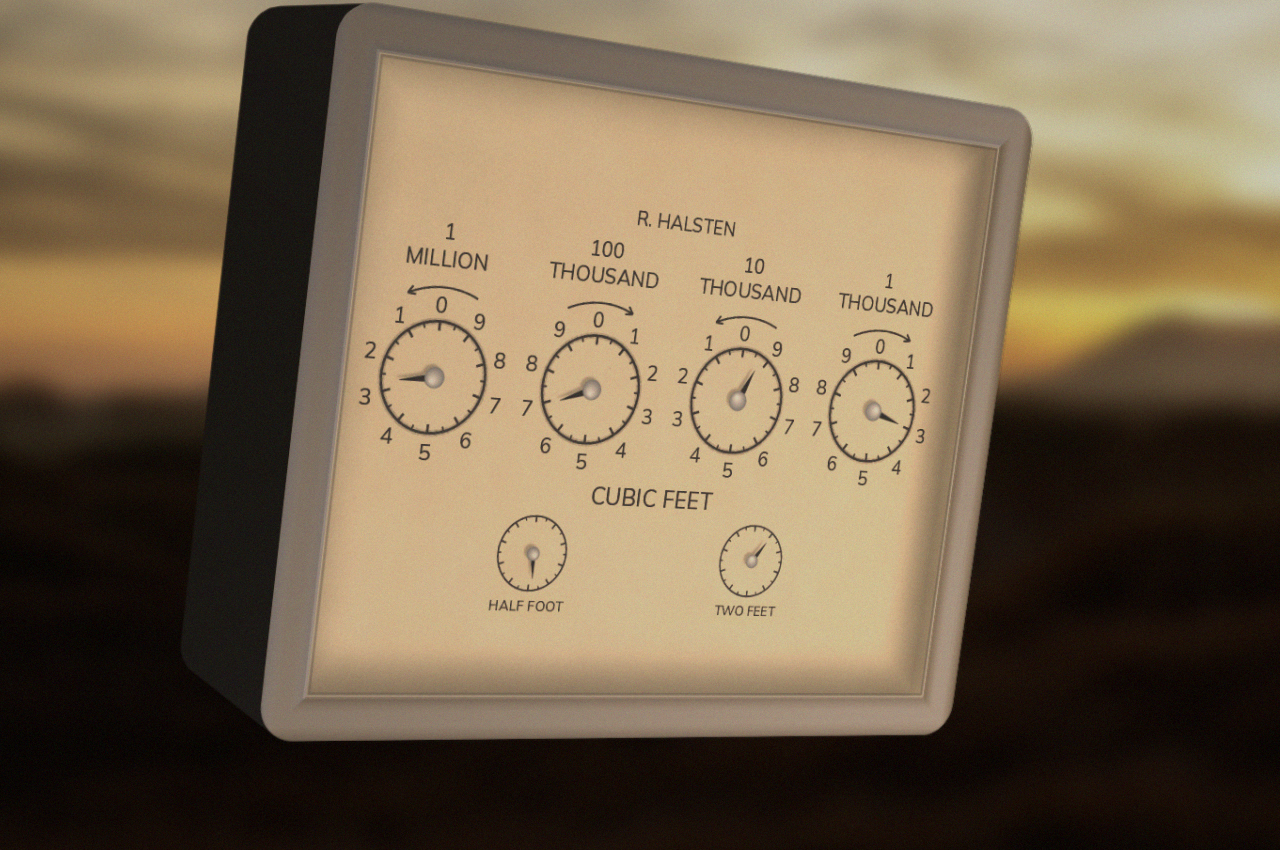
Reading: 269300 (ft³)
